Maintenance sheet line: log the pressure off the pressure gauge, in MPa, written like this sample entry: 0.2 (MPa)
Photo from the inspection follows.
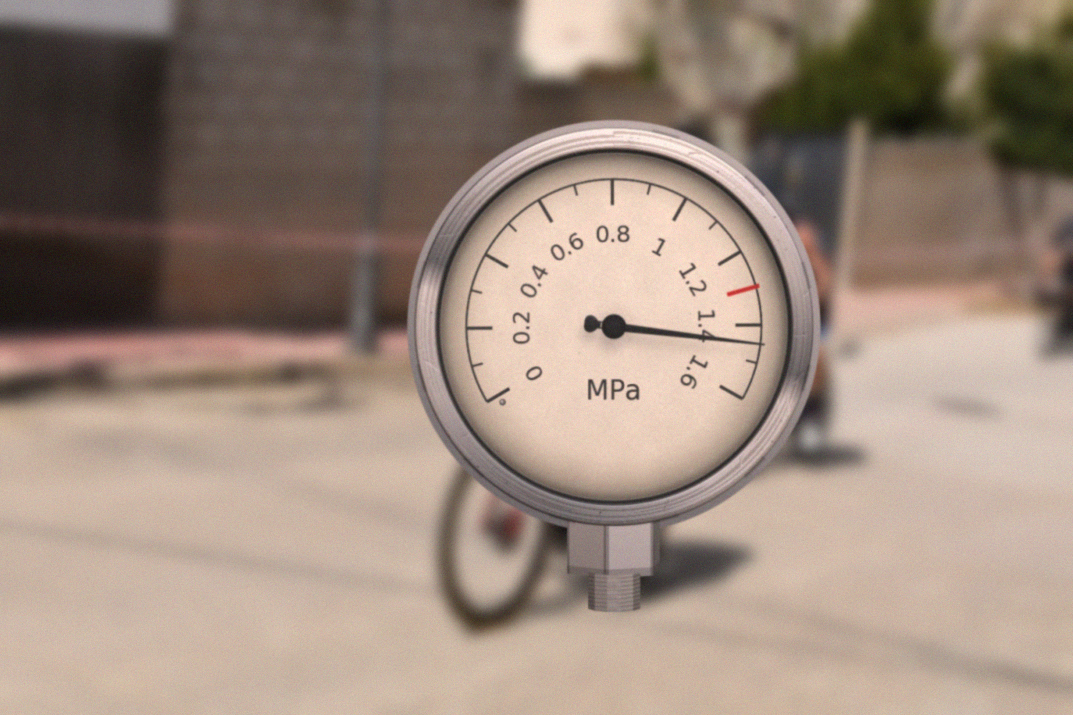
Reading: 1.45 (MPa)
